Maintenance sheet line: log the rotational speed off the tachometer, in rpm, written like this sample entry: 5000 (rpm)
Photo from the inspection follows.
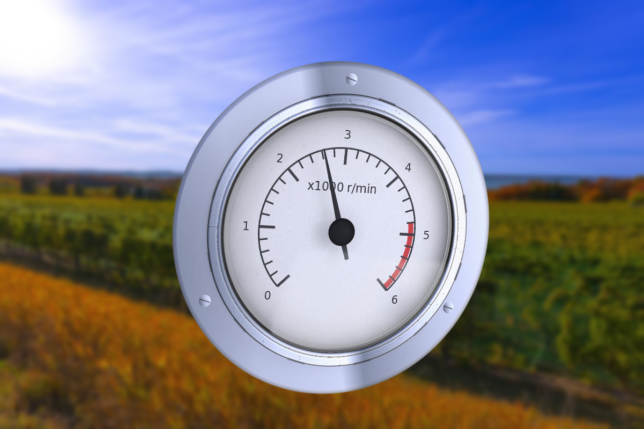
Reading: 2600 (rpm)
